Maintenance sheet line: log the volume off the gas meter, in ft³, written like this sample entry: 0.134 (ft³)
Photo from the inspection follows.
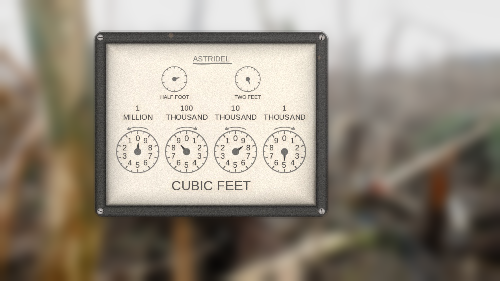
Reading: 988500 (ft³)
